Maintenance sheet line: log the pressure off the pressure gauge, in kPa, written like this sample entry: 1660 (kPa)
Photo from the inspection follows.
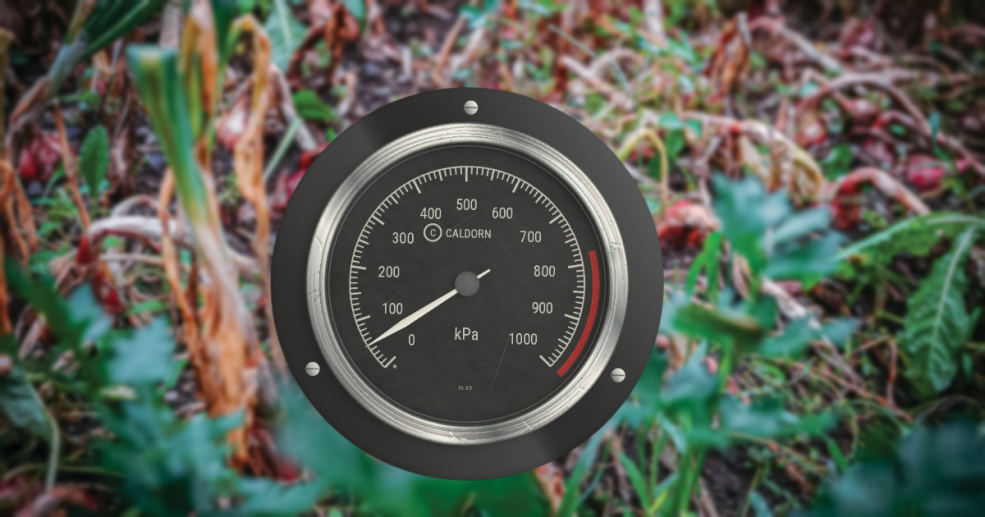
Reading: 50 (kPa)
